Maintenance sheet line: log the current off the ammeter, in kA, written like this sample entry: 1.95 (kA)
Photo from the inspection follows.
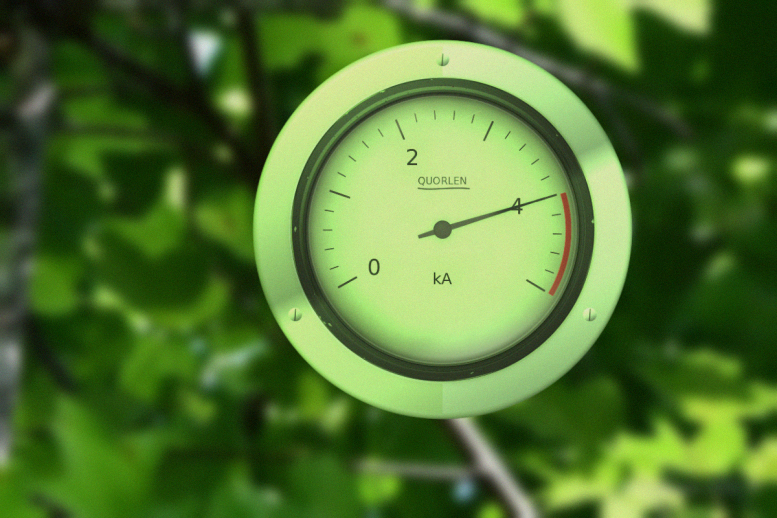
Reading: 4 (kA)
